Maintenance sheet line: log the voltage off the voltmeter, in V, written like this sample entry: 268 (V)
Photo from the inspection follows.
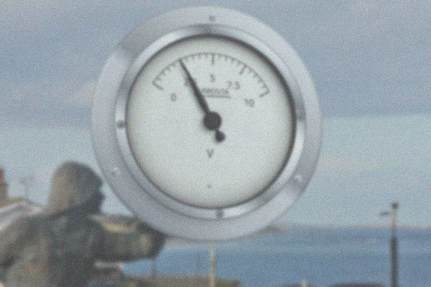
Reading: 2.5 (V)
